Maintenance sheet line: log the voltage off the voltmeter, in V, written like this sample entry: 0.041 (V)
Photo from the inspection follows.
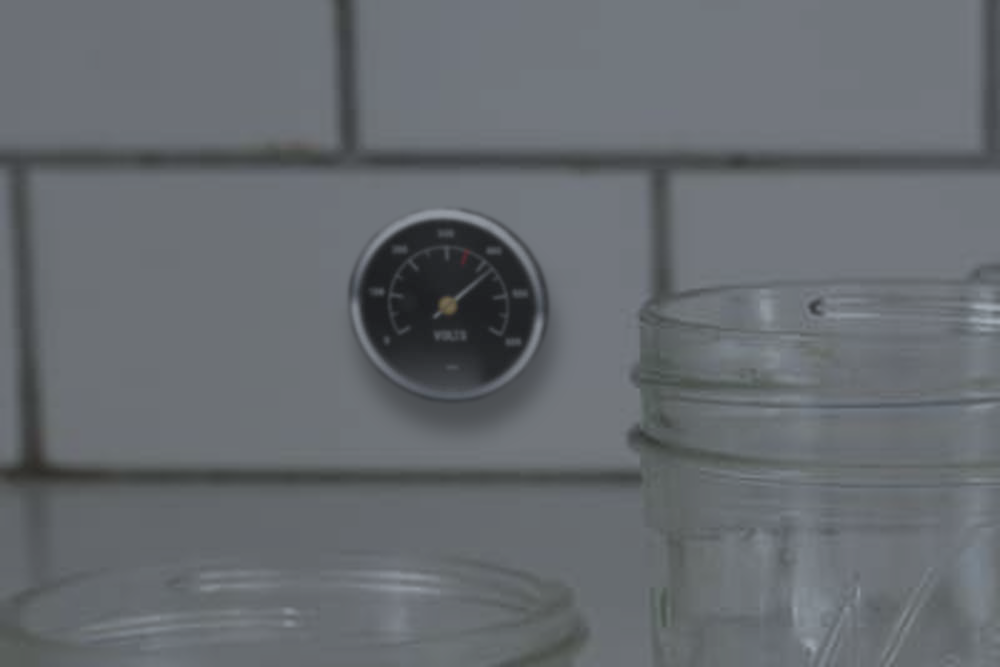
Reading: 425 (V)
